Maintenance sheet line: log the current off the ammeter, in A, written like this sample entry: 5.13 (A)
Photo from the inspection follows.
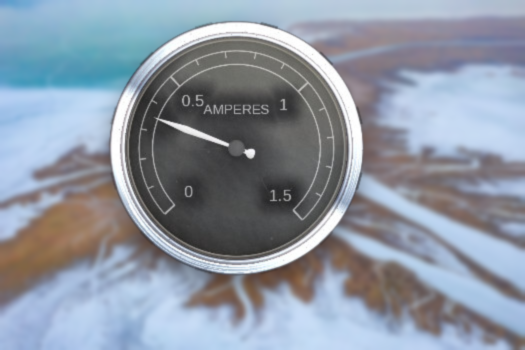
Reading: 0.35 (A)
